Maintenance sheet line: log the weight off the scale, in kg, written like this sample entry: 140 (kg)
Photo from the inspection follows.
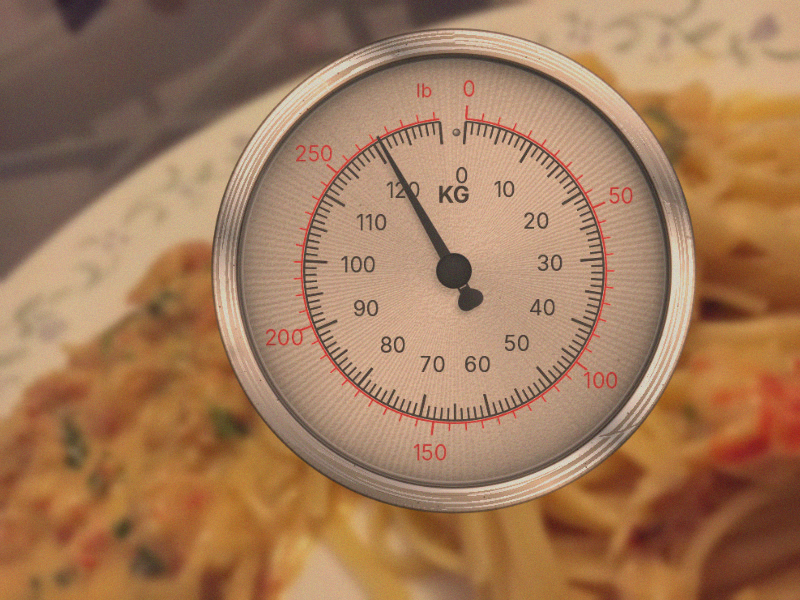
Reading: 121 (kg)
